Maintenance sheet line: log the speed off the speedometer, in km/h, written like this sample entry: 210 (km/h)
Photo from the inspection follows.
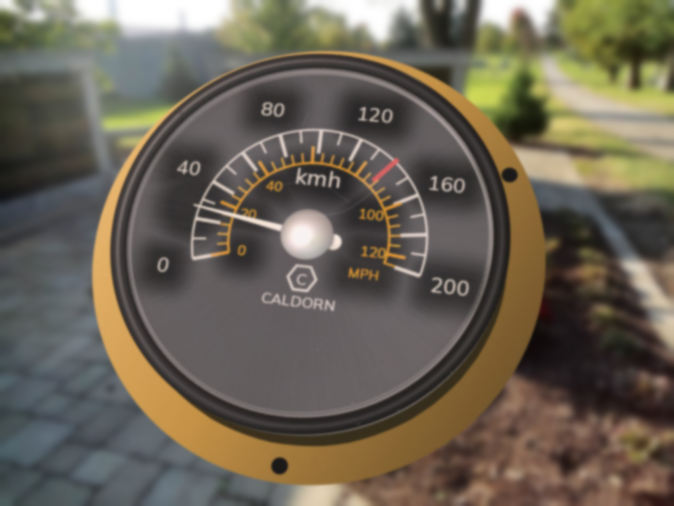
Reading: 25 (km/h)
